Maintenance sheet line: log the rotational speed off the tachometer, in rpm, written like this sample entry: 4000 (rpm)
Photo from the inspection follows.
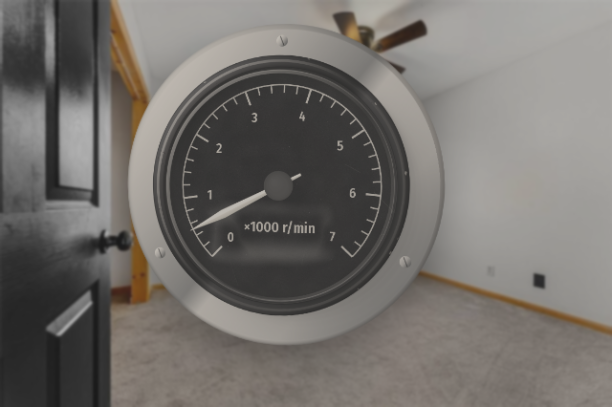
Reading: 500 (rpm)
